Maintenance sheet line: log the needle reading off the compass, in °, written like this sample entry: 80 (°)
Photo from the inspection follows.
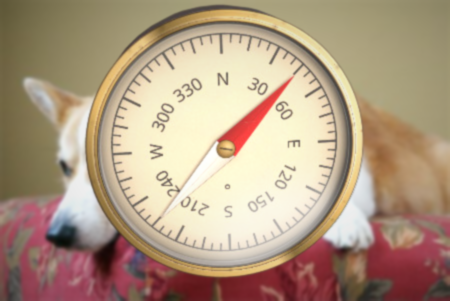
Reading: 45 (°)
